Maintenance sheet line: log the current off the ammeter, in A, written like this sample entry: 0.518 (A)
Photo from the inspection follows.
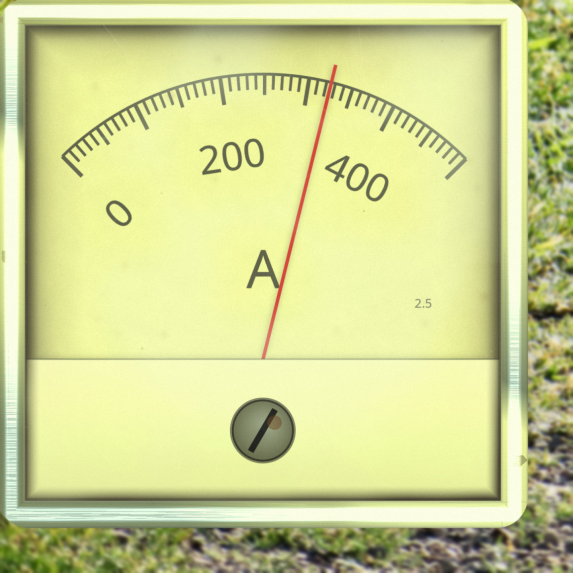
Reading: 325 (A)
